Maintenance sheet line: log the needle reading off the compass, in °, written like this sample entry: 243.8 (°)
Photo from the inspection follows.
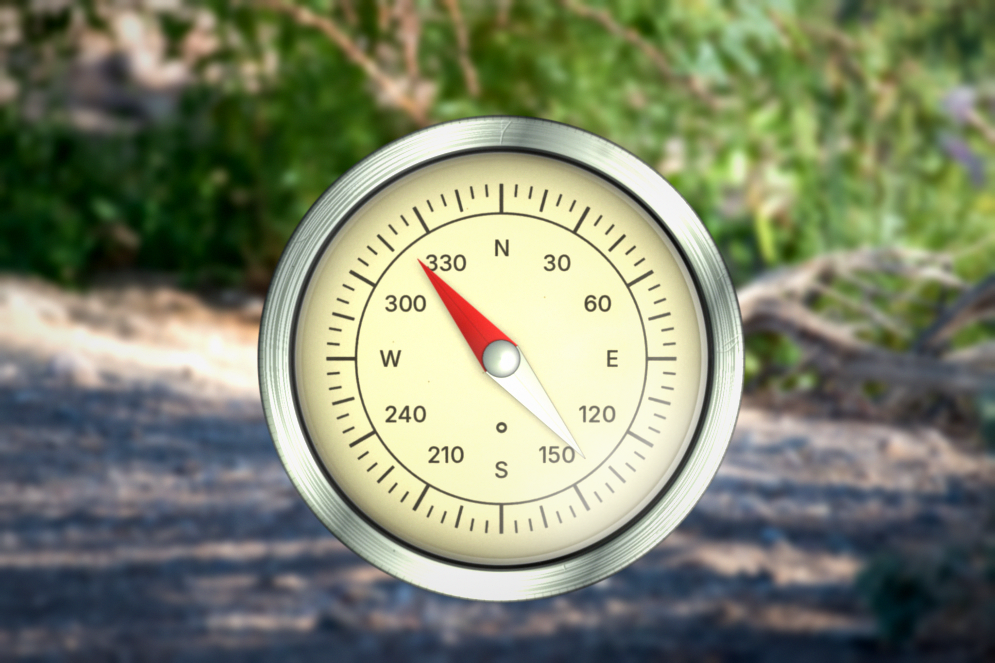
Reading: 320 (°)
